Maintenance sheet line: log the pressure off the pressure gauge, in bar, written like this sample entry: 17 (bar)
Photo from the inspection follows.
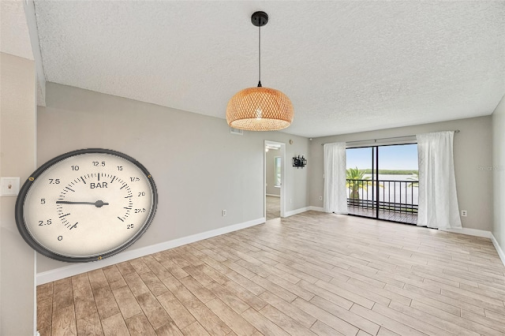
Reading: 5 (bar)
